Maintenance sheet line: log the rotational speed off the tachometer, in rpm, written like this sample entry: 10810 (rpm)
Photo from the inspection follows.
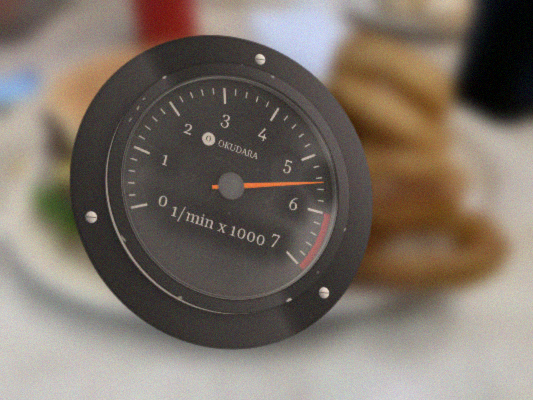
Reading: 5500 (rpm)
